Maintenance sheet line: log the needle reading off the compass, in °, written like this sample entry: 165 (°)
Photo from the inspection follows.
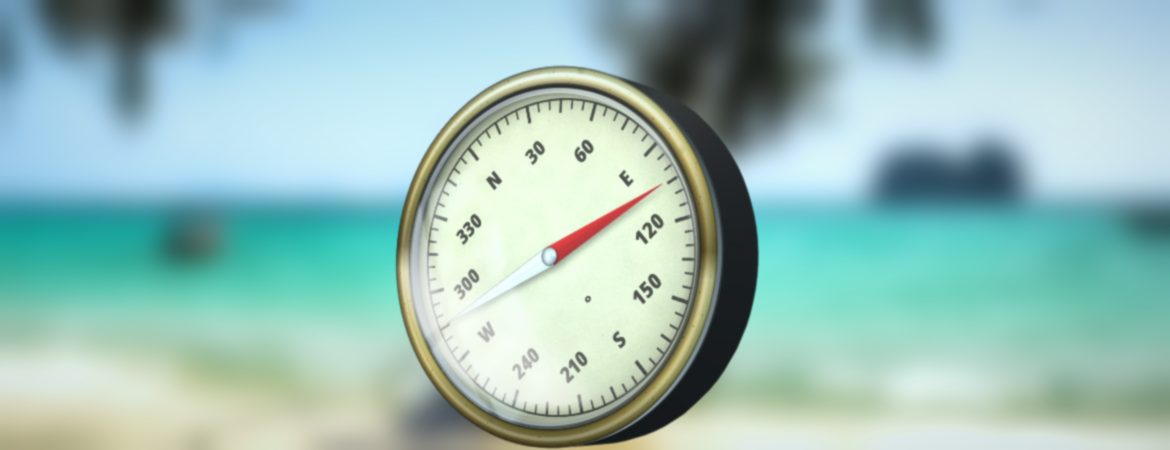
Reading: 105 (°)
